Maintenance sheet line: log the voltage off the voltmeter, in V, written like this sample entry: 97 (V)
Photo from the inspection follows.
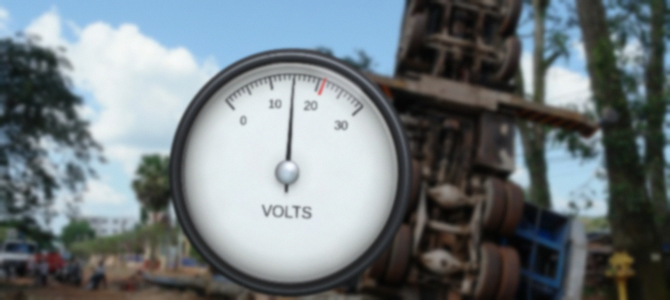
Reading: 15 (V)
